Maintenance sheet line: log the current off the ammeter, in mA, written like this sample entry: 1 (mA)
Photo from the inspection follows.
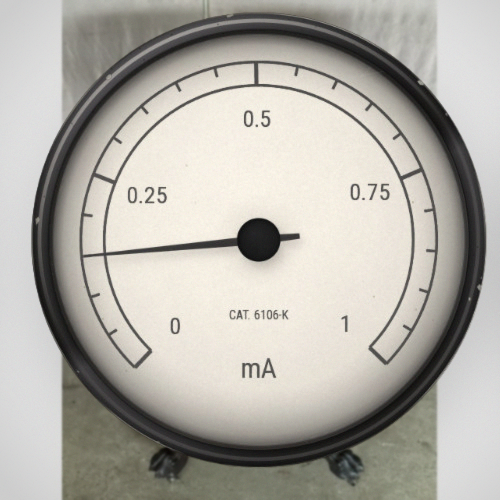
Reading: 0.15 (mA)
